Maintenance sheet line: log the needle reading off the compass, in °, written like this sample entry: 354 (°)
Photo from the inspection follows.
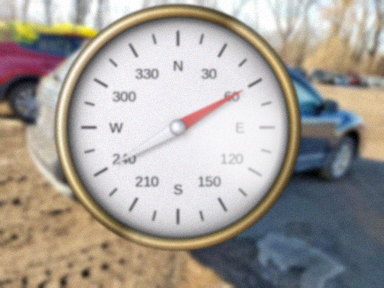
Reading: 60 (°)
